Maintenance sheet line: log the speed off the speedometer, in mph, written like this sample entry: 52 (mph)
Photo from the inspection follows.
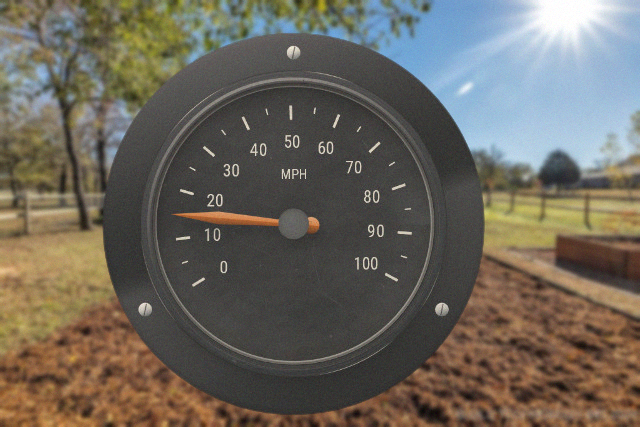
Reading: 15 (mph)
